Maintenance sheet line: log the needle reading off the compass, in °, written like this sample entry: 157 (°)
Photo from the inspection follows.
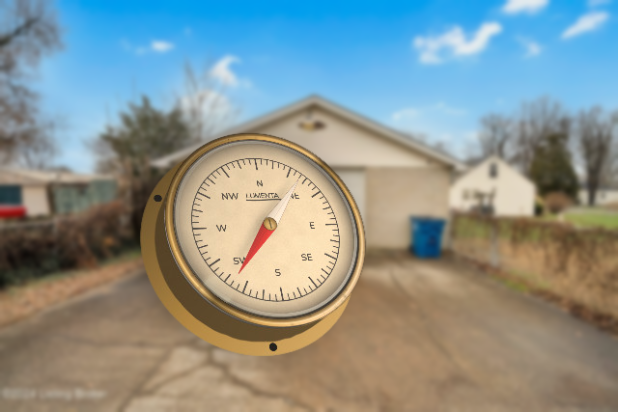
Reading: 220 (°)
